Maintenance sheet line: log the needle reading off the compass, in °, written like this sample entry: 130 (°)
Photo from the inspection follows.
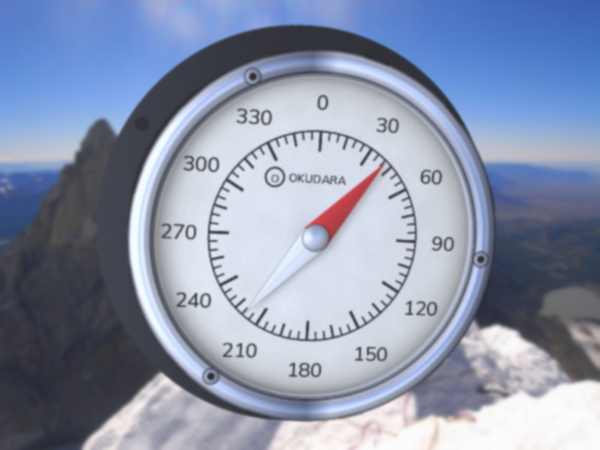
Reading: 40 (°)
